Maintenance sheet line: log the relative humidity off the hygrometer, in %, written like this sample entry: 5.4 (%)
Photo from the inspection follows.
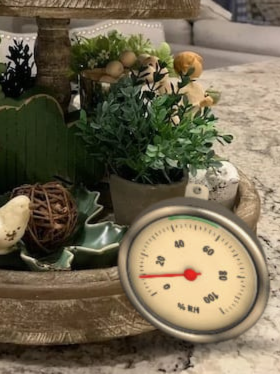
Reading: 10 (%)
